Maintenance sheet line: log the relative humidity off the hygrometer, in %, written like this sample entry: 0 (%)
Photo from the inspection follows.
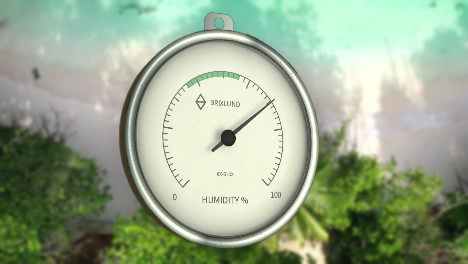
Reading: 70 (%)
